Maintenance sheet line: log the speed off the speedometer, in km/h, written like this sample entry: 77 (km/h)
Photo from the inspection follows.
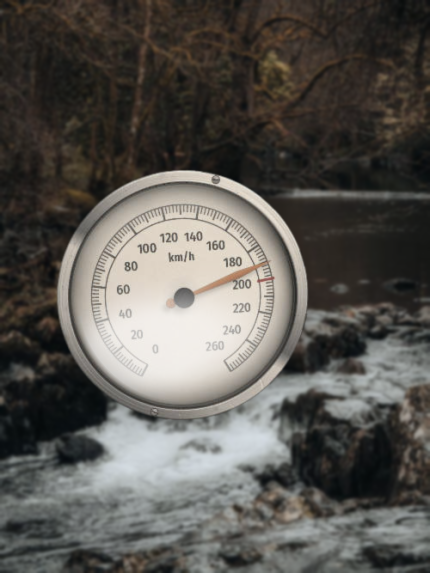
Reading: 190 (km/h)
